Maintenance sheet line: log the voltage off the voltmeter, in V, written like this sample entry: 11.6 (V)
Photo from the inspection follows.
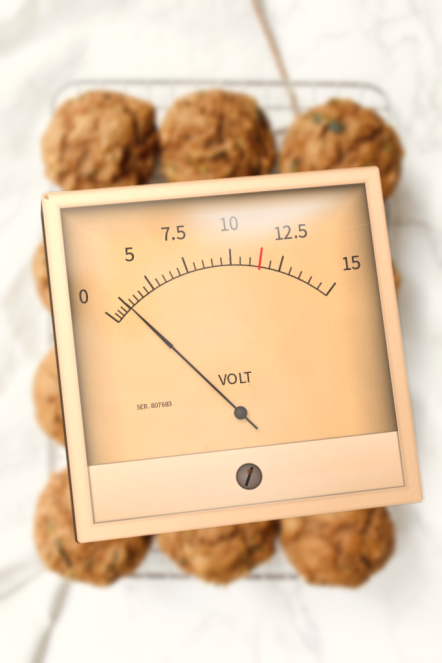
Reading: 2.5 (V)
